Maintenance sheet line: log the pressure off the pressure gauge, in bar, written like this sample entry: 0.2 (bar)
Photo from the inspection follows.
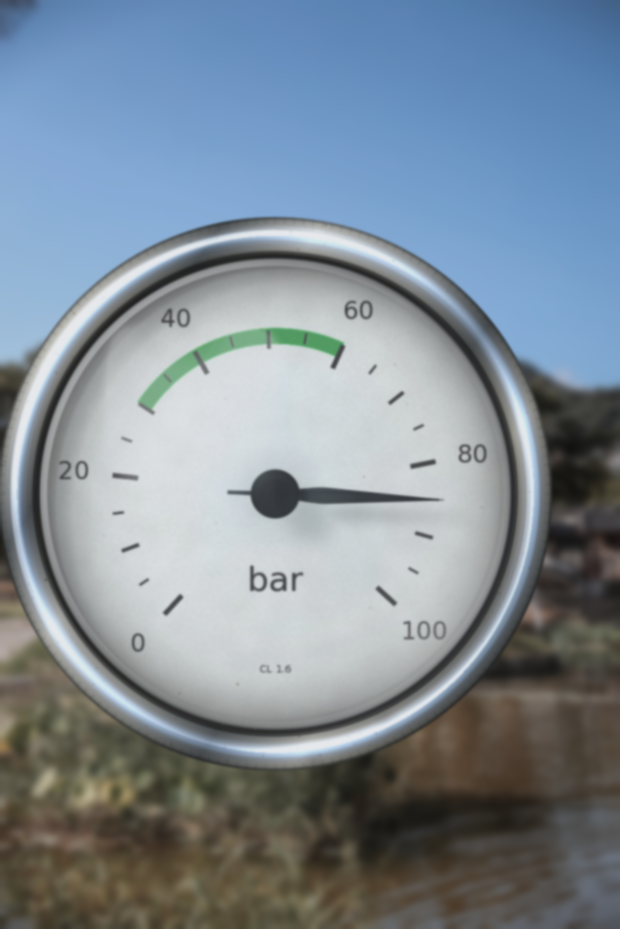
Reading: 85 (bar)
